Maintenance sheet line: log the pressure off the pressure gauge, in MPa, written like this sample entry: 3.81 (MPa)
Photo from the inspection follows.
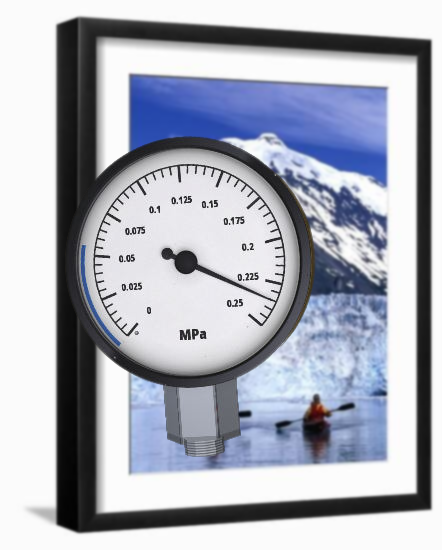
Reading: 0.235 (MPa)
